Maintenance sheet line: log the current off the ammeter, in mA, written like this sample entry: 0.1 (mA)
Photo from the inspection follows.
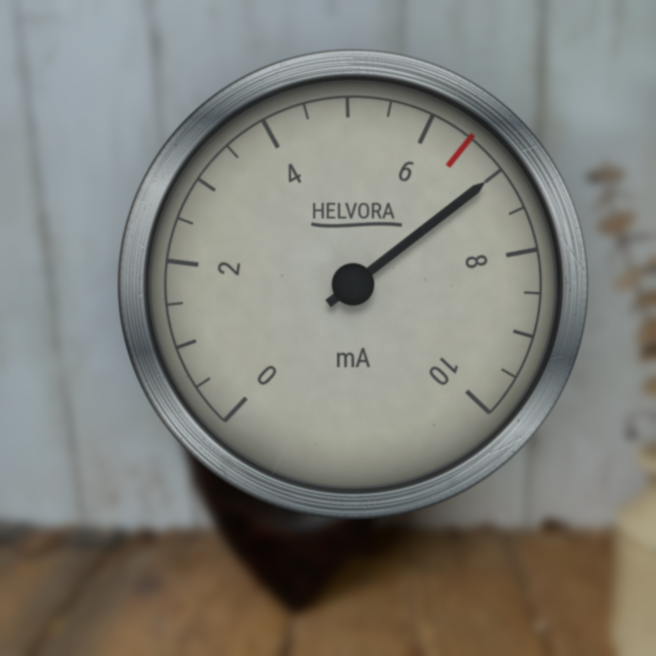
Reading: 7 (mA)
